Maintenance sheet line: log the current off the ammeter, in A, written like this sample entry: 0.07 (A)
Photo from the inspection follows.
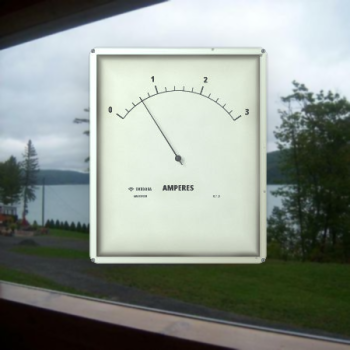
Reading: 0.6 (A)
